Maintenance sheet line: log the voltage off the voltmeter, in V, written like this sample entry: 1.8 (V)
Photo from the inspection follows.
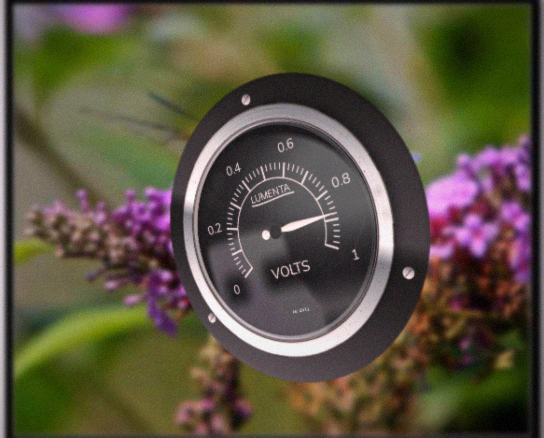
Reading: 0.88 (V)
